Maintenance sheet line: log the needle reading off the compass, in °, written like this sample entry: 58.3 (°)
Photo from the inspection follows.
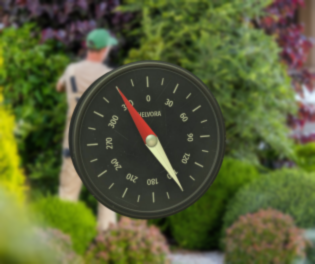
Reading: 330 (°)
